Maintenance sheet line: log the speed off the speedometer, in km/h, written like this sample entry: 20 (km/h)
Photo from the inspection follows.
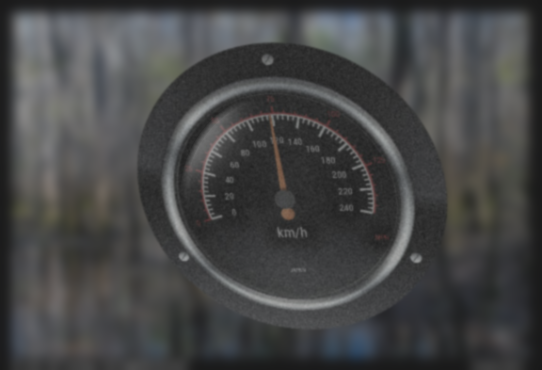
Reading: 120 (km/h)
